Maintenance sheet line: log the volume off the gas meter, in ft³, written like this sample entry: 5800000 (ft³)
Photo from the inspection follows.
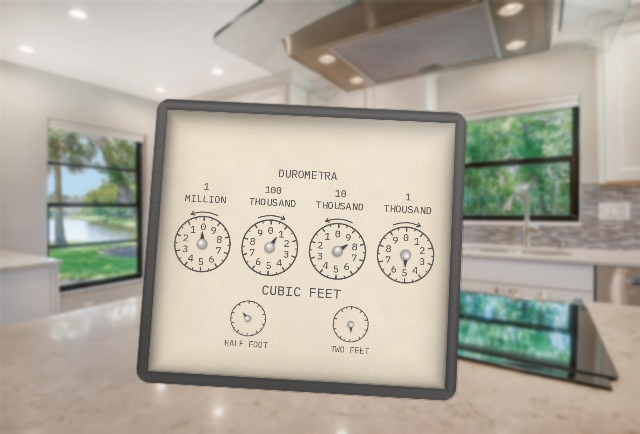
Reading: 8500 (ft³)
